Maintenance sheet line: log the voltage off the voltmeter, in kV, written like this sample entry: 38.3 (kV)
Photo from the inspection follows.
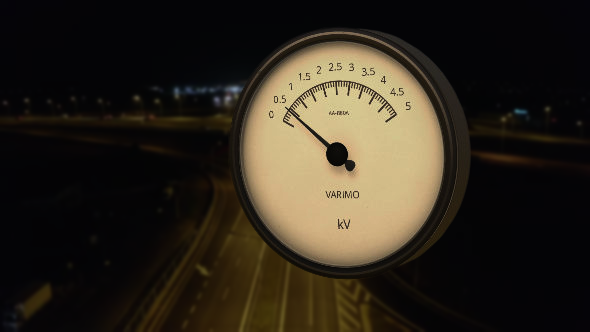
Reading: 0.5 (kV)
